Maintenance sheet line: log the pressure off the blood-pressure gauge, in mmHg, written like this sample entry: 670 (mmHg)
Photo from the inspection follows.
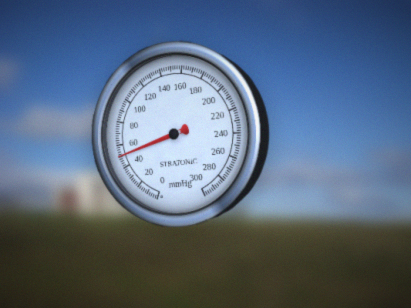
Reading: 50 (mmHg)
